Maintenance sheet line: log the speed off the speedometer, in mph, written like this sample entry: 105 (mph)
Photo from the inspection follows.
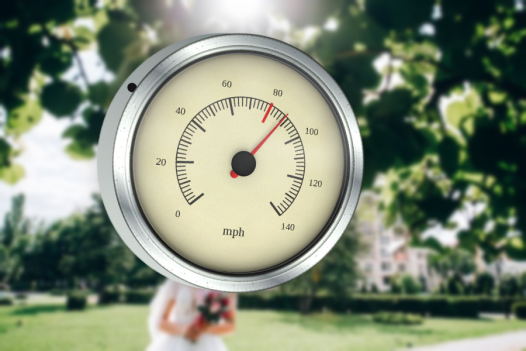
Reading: 88 (mph)
